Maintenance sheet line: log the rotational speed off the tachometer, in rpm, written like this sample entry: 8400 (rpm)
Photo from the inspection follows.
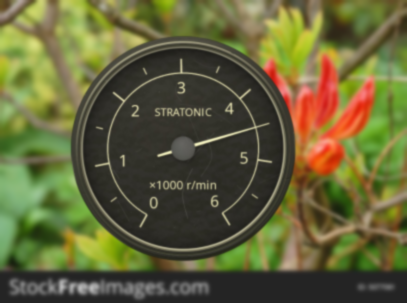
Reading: 4500 (rpm)
